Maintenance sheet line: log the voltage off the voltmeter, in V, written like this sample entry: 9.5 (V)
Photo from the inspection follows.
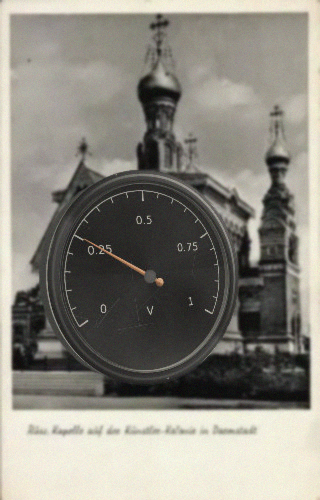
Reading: 0.25 (V)
